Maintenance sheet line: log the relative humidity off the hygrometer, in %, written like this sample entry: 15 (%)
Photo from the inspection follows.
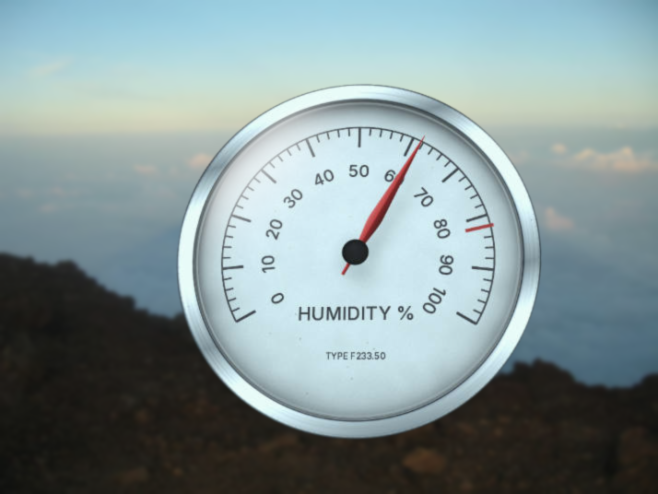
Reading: 62 (%)
